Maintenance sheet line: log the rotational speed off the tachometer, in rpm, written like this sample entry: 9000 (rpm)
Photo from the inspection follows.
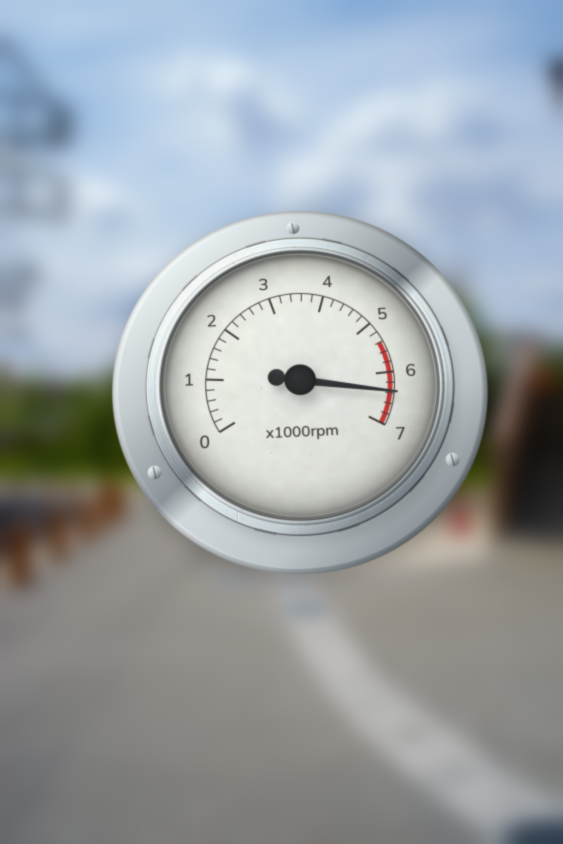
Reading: 6400 (rpm)
